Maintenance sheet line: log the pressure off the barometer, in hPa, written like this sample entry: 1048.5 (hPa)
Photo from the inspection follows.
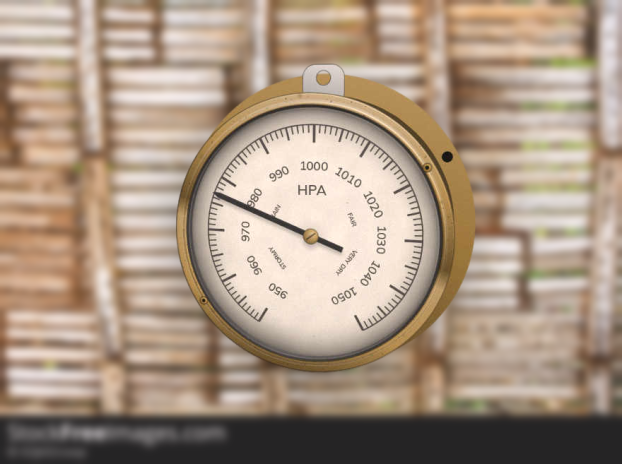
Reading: 977 (hPa)
